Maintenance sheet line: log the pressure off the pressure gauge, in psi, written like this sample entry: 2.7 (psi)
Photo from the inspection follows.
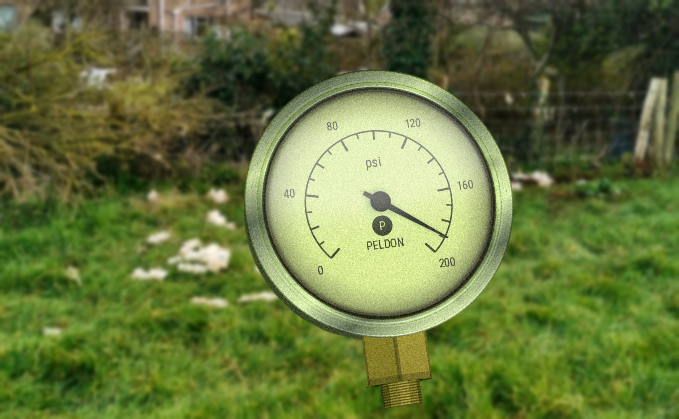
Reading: 190 (psi)
